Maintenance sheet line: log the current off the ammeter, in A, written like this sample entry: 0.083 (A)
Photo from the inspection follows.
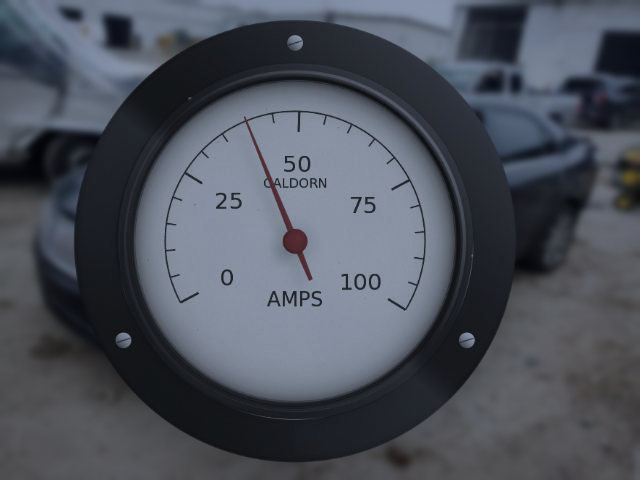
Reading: 40 (A)
